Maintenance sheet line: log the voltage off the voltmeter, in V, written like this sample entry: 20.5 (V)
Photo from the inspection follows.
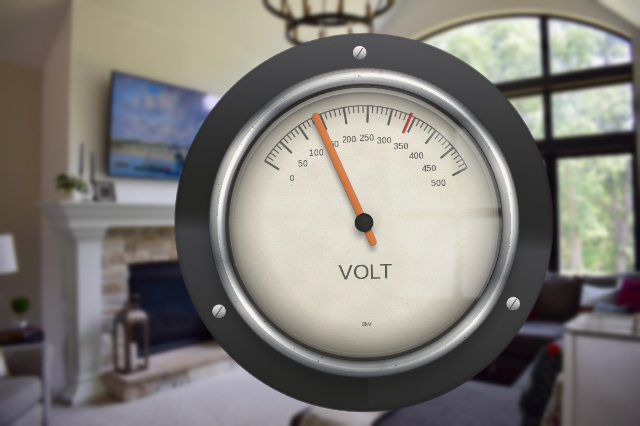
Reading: 140 (V)
